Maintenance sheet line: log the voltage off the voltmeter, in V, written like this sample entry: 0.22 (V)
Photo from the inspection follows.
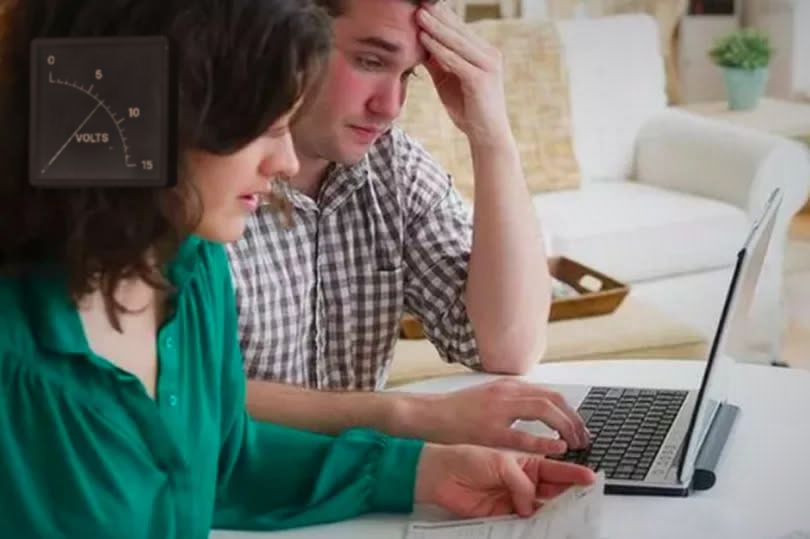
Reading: 7 (V)
